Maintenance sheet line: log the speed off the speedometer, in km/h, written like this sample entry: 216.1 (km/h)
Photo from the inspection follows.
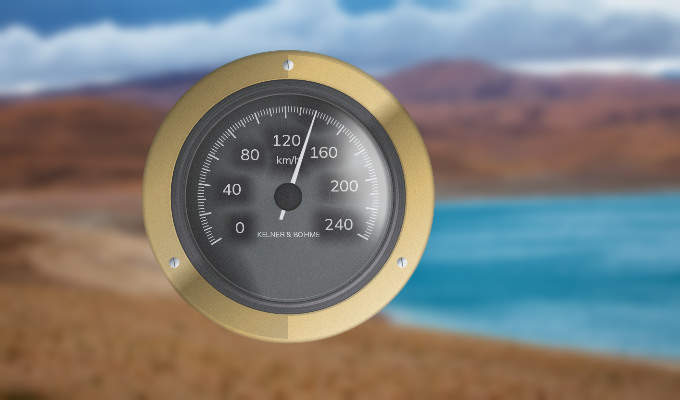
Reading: 140 (km/h)
